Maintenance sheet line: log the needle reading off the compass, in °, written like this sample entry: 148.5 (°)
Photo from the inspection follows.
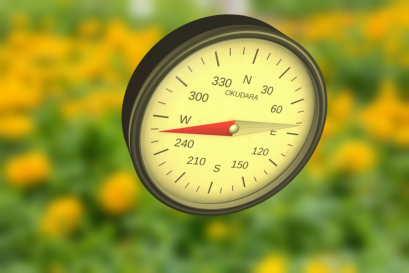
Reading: 260 (°)
